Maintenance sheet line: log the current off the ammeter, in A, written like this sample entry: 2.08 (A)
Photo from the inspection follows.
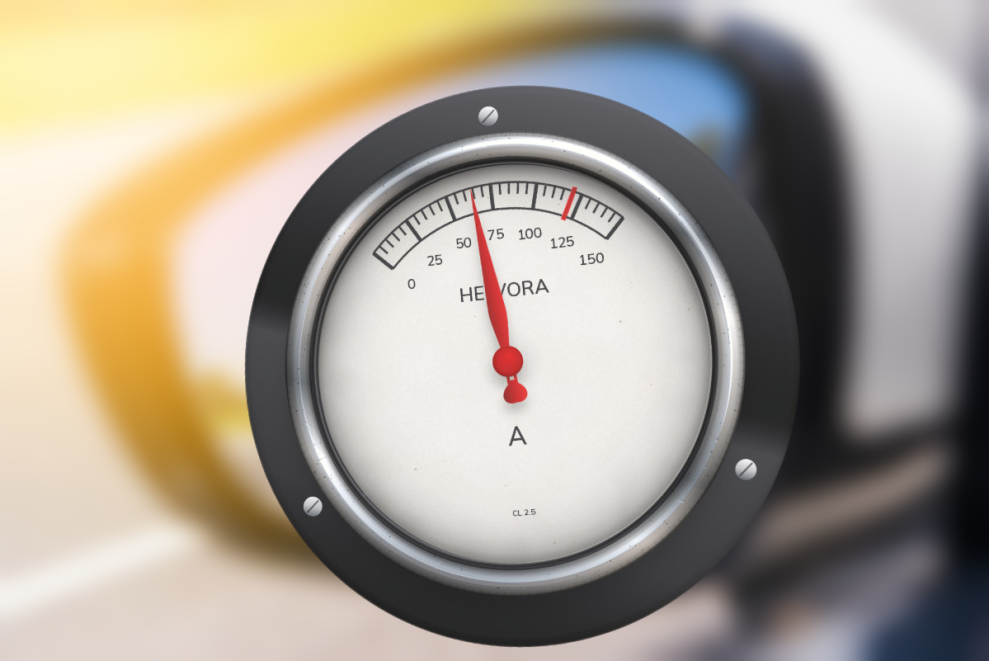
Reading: 65 (A)
